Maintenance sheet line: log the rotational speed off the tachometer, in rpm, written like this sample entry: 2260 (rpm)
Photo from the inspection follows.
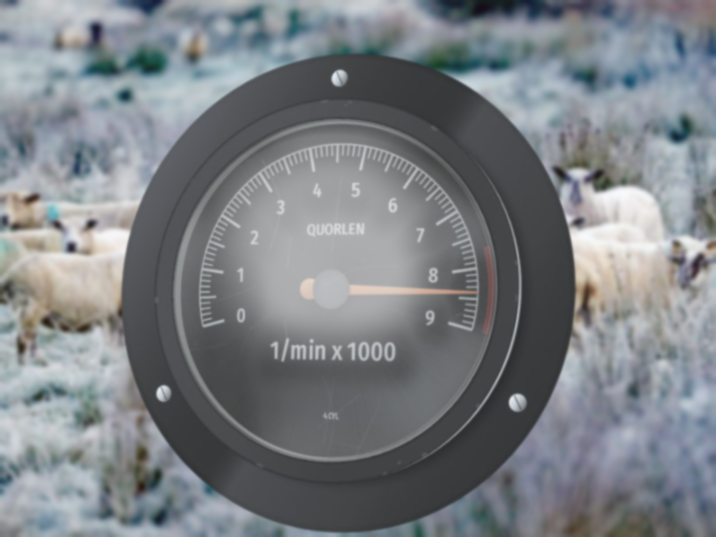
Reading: 8400 (rpm)
